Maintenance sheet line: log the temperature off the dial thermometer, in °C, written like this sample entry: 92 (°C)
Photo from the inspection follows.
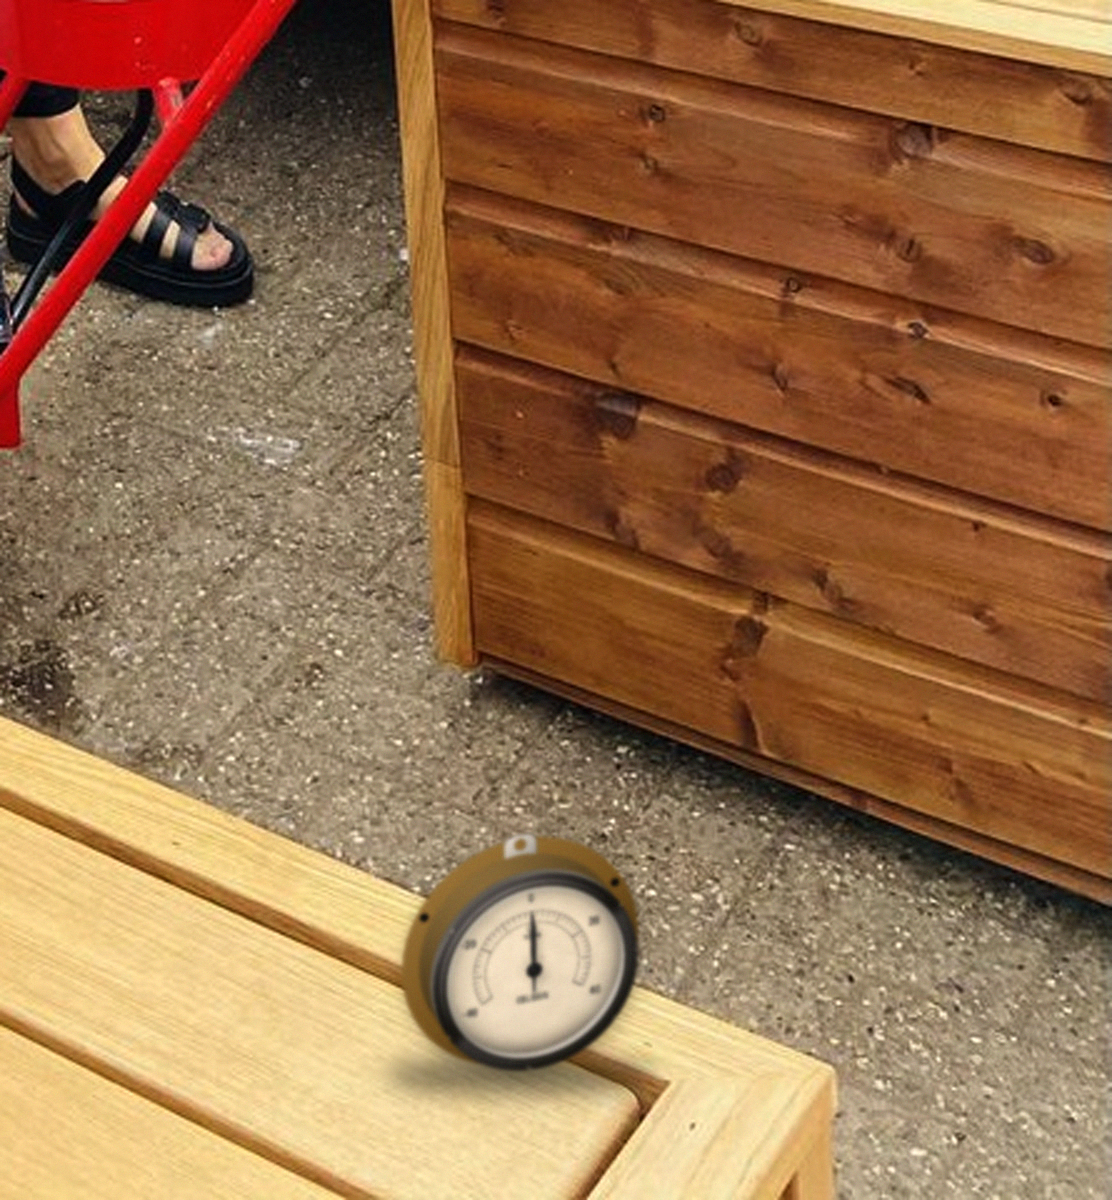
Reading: 0 (°C)
